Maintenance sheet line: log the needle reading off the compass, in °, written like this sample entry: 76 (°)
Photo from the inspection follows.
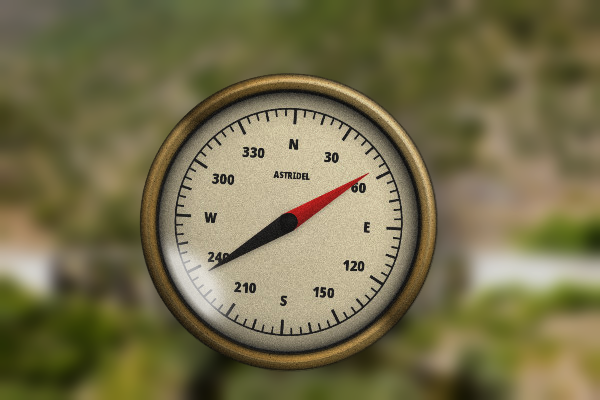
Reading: 55 (°)
